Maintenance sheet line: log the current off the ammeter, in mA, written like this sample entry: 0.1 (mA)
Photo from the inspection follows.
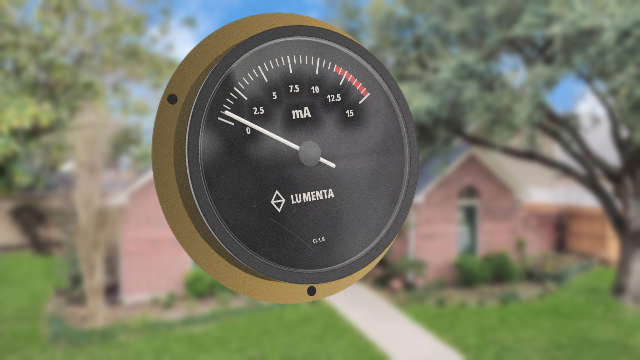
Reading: 0.5 (mA)
